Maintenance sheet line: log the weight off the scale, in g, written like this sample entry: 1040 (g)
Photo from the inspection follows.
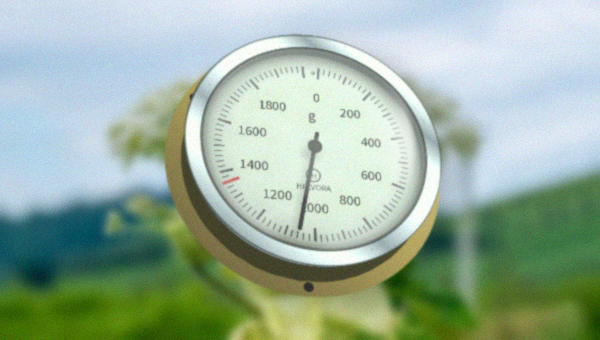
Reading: 1060 (g)
